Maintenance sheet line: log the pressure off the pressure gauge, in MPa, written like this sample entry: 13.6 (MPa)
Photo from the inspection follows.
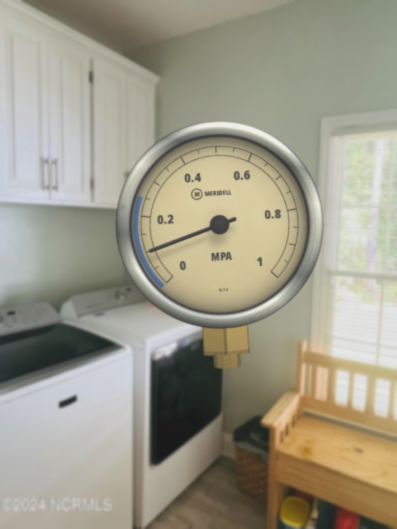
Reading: 0.1 (MPa)
